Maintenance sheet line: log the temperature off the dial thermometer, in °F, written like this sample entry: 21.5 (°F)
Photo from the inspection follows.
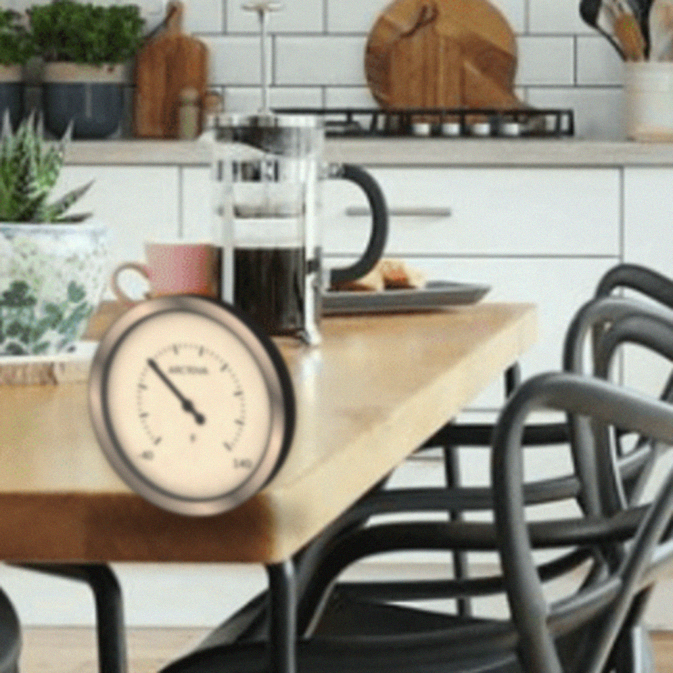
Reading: 20 (°F)
